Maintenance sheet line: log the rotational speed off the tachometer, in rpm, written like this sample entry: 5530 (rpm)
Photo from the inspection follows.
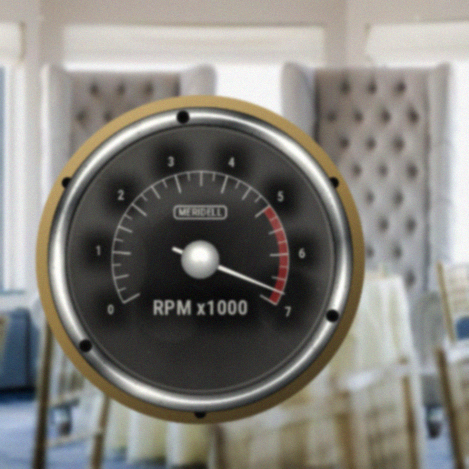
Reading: 6750 (rpm)
